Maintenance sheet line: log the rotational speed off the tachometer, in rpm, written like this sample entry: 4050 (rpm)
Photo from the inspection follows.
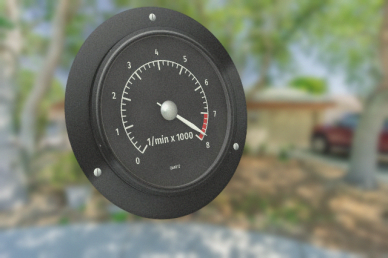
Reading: 7800 (rpm)
